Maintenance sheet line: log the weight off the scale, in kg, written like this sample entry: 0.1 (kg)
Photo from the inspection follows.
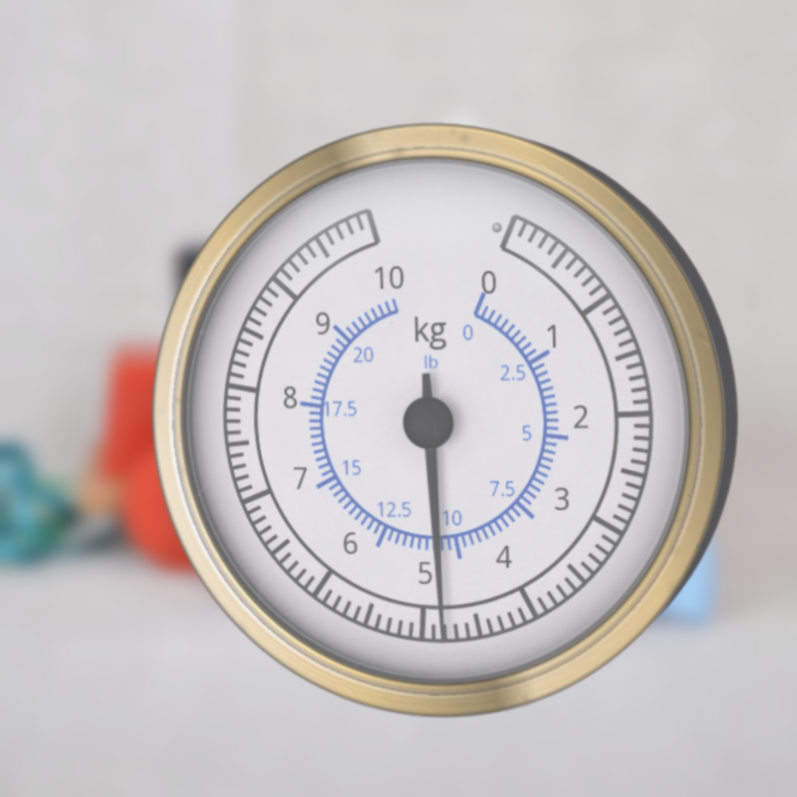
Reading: 4.8 (kg)
